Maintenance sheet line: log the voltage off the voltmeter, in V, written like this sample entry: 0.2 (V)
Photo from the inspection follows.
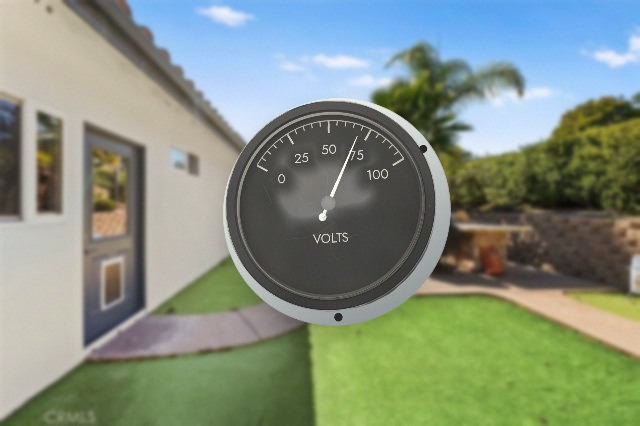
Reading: 70 (V)
